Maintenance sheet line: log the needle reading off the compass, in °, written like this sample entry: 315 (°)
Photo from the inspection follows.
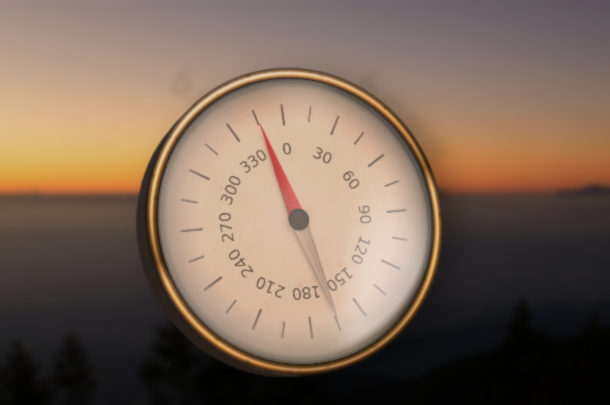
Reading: 345 (°)
